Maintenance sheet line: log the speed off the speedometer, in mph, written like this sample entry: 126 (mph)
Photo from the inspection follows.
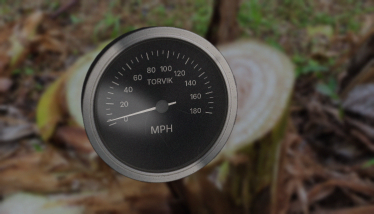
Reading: 5 (mph)
